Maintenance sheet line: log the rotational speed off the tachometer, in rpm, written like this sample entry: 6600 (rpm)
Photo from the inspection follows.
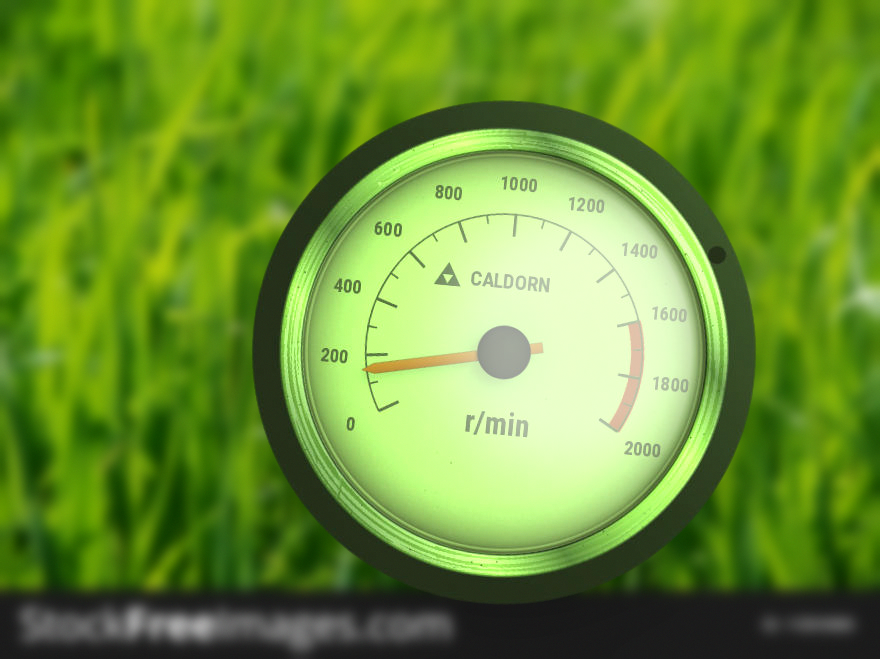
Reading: 150 (rpm)
